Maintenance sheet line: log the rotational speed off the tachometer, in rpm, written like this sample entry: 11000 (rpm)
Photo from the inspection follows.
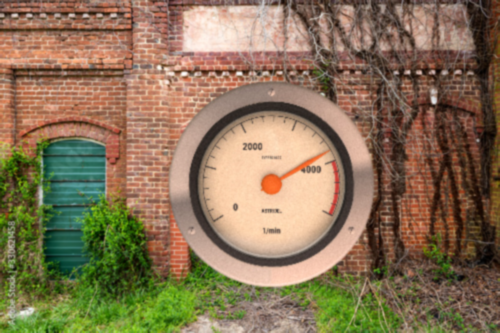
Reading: 3800 (rpm)
